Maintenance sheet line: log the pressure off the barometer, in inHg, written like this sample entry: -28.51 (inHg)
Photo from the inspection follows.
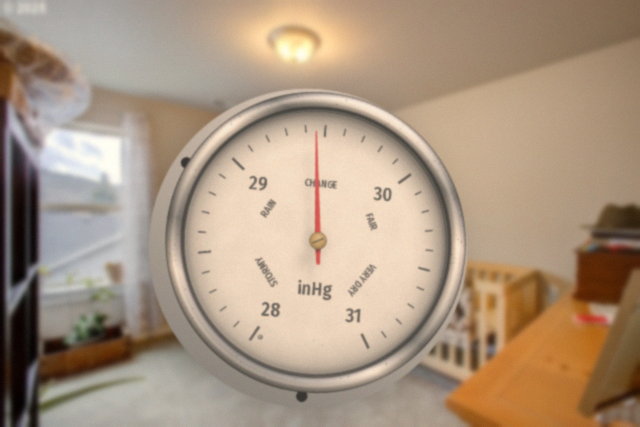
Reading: 29.45 (inHg)
